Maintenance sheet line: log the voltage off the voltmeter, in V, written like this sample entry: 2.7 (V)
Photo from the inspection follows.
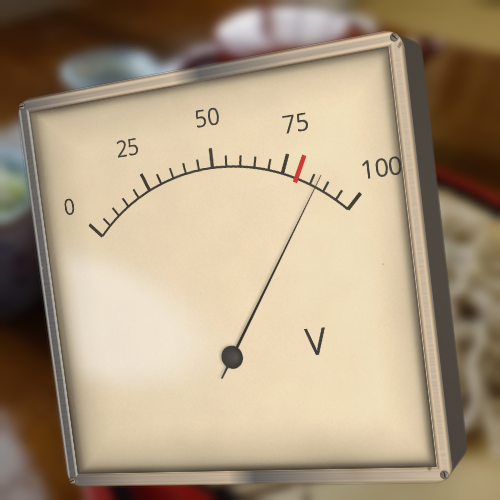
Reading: 87.5 (V)
